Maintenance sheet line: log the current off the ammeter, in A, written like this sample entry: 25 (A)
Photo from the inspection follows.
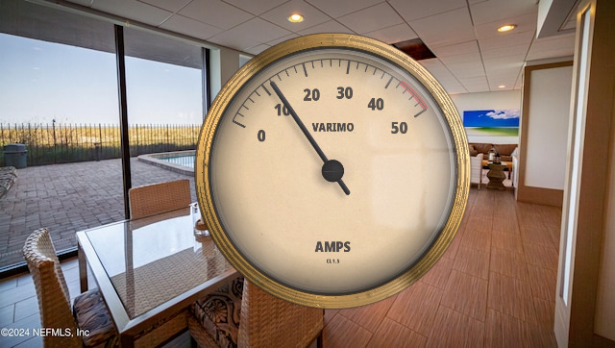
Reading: 12 (A)
